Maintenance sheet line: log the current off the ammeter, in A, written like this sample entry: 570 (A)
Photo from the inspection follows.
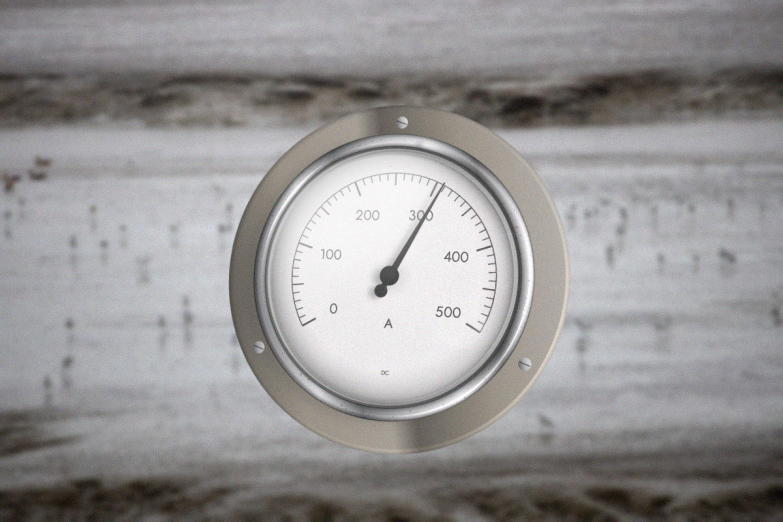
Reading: 310 (A)
